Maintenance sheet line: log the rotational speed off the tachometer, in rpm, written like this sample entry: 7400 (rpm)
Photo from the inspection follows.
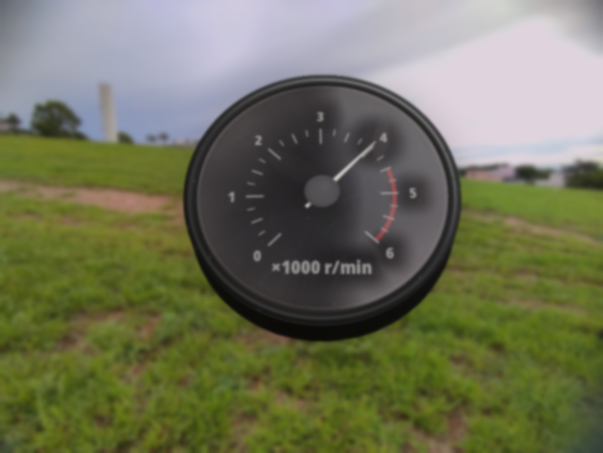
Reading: 4000 (rpm)
